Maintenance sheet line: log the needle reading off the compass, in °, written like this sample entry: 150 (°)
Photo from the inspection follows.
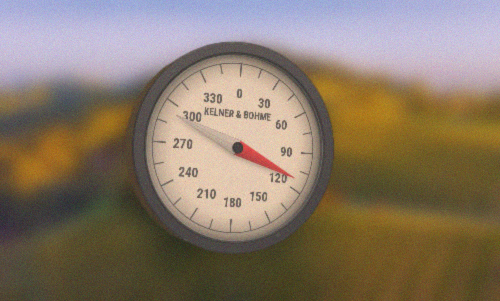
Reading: 112.5 (°)
